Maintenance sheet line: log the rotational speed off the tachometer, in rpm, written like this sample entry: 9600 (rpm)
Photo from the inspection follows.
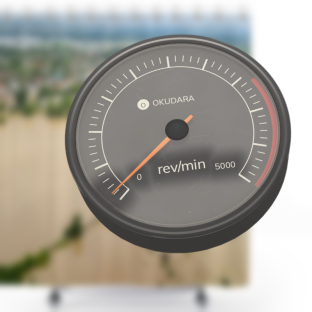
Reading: 100 (rpm)
